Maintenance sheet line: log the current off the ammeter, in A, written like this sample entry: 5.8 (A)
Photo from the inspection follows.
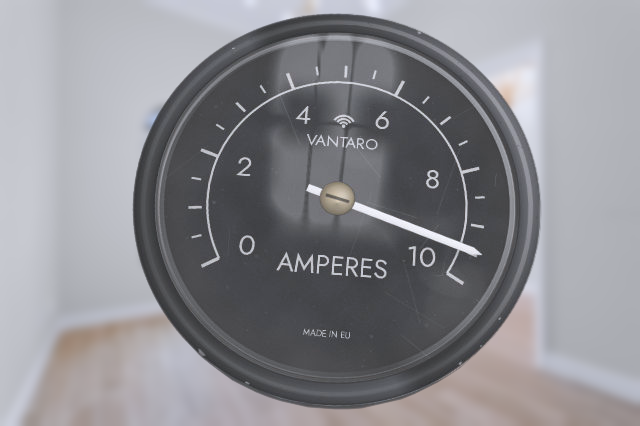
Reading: 9.5 (A)
